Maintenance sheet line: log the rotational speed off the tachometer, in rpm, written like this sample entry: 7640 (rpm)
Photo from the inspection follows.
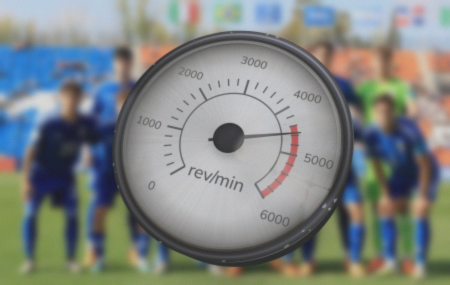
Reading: 4600 (rpm)
